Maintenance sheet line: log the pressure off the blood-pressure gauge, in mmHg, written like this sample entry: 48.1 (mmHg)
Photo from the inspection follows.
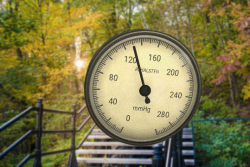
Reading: 130 (mmHg)
